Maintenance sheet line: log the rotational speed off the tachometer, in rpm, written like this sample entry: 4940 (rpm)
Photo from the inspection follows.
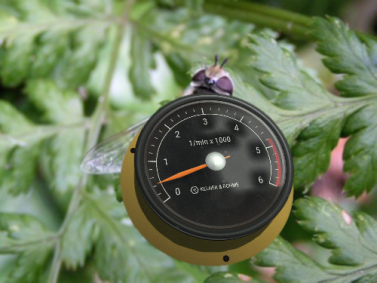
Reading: 400 (rpm)
